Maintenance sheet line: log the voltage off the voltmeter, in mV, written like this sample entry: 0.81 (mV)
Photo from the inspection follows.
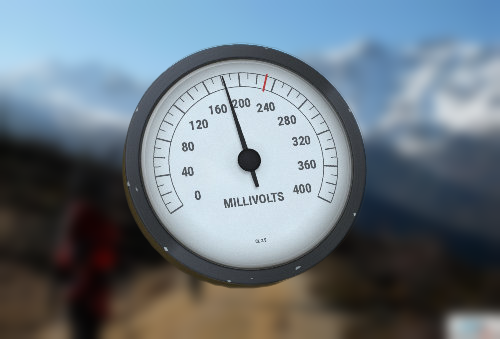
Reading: 180 (mV)
